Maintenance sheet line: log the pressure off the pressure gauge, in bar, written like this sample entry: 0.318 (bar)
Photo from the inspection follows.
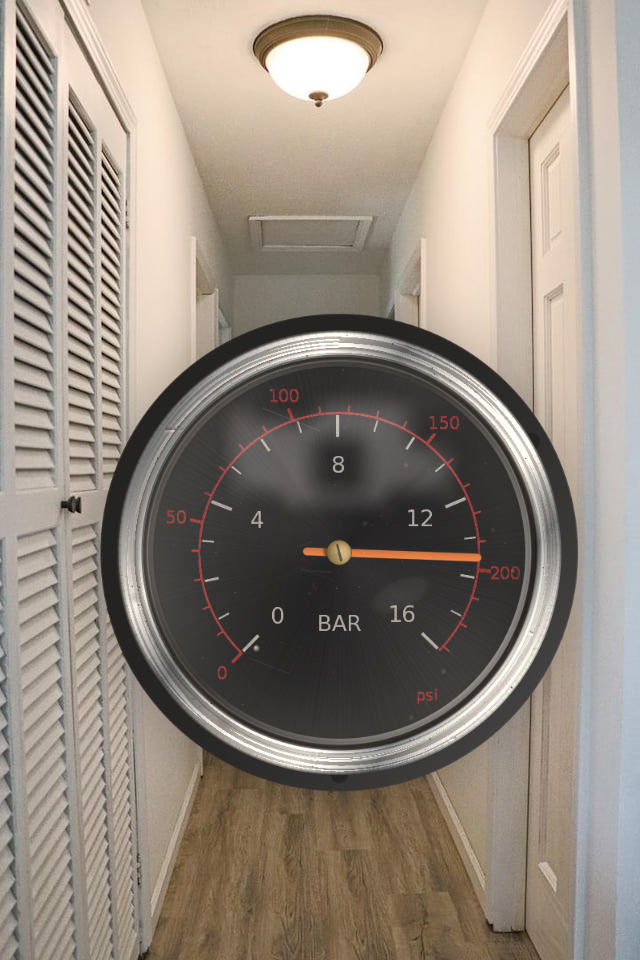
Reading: 13.5 (bar)
